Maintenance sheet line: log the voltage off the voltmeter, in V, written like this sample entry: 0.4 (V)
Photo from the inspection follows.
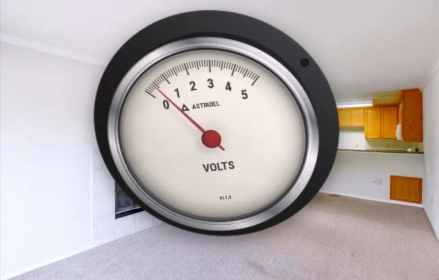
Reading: 0.5 (V)
